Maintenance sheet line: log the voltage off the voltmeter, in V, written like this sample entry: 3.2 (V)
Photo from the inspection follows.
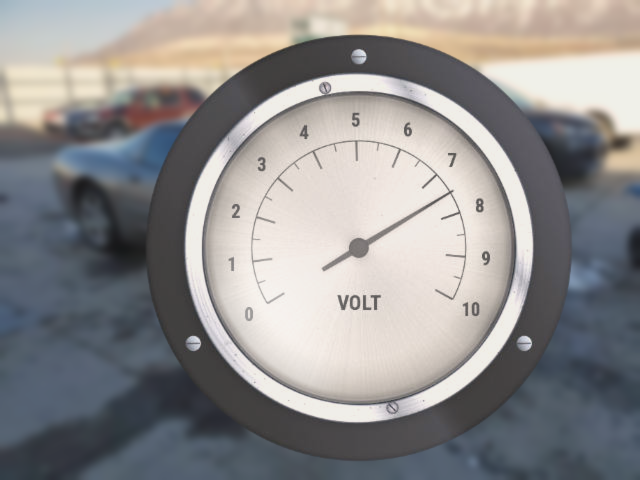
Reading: 7.5 (V)
